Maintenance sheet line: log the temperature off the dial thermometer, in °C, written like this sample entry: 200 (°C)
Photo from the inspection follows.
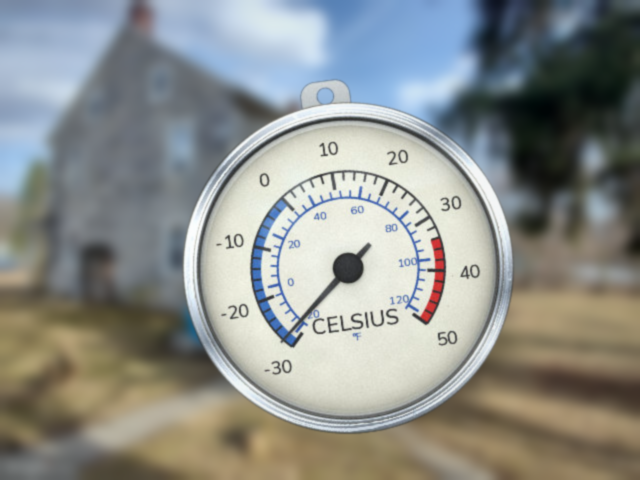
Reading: -28 (°C)
